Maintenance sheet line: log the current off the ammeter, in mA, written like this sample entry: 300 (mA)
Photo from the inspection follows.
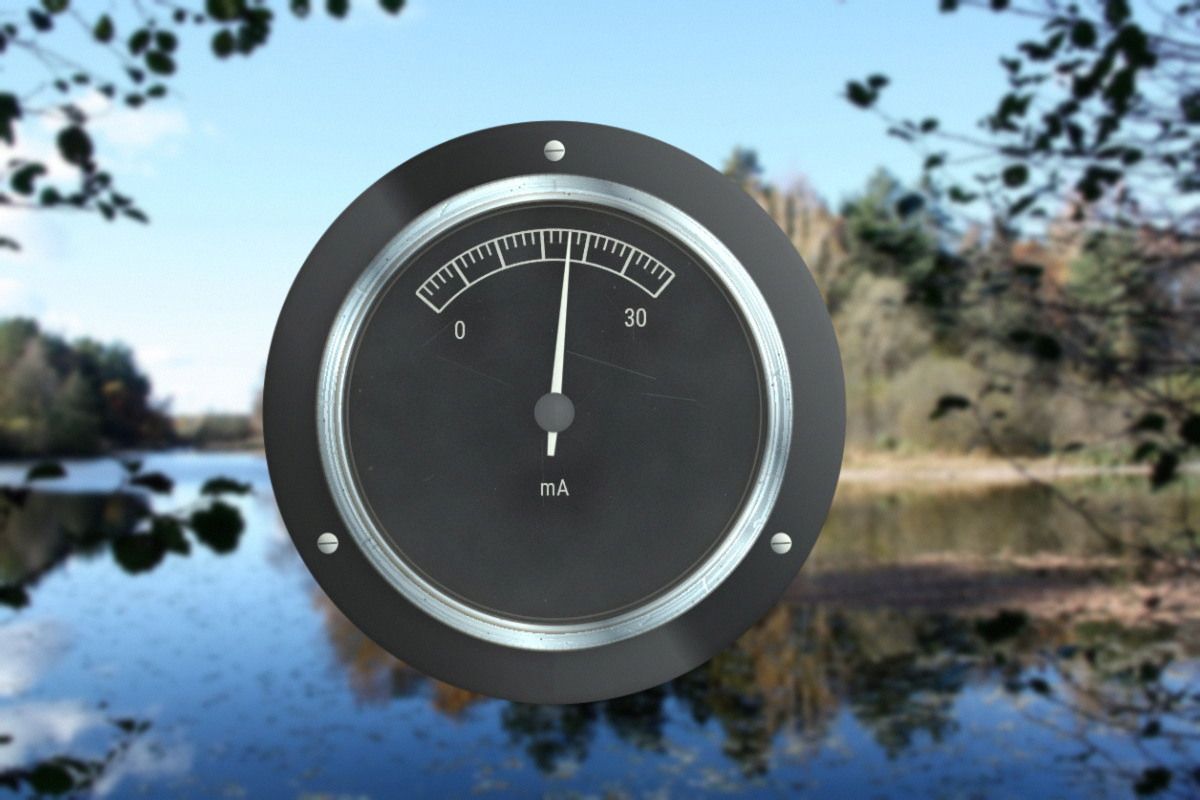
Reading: 18 (mA)
